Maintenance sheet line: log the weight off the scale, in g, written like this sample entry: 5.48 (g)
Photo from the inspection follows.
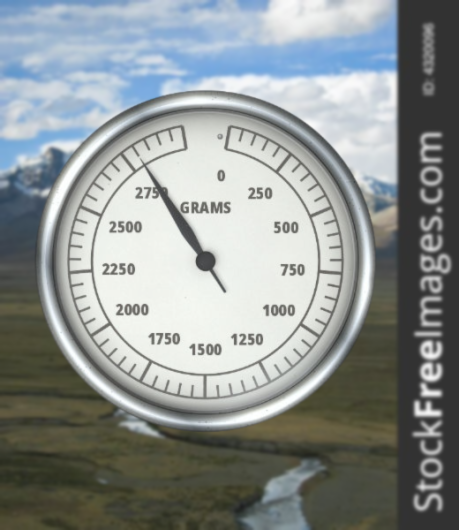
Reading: 2800 (g)
